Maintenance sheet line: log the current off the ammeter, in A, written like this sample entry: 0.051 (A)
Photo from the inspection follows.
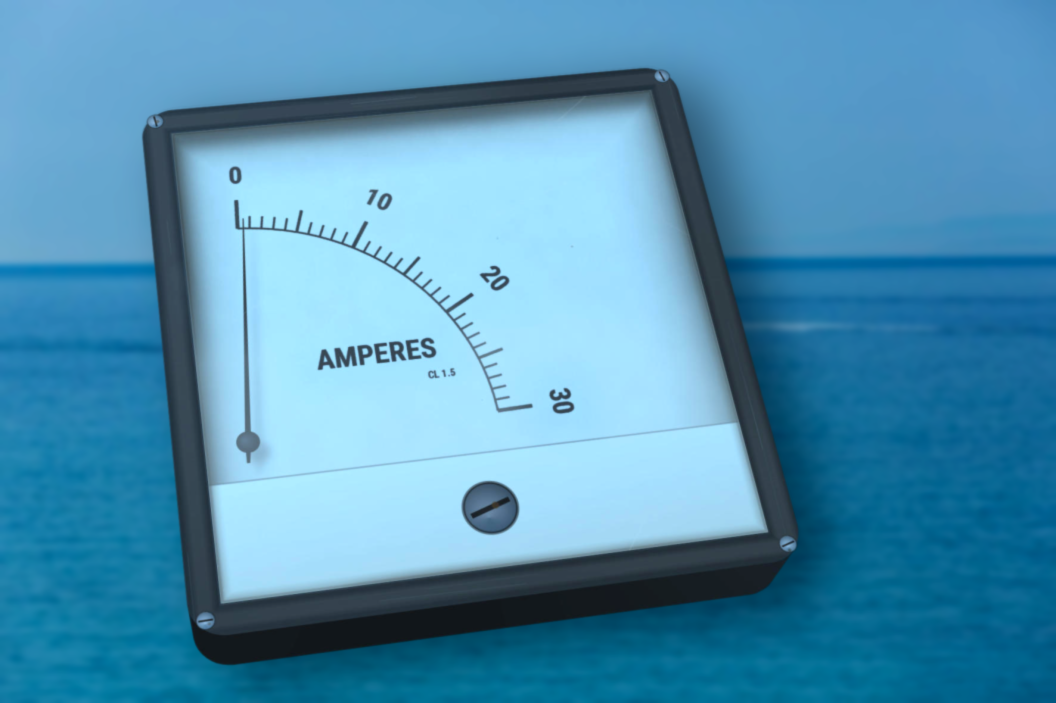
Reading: 0.5 (A)
